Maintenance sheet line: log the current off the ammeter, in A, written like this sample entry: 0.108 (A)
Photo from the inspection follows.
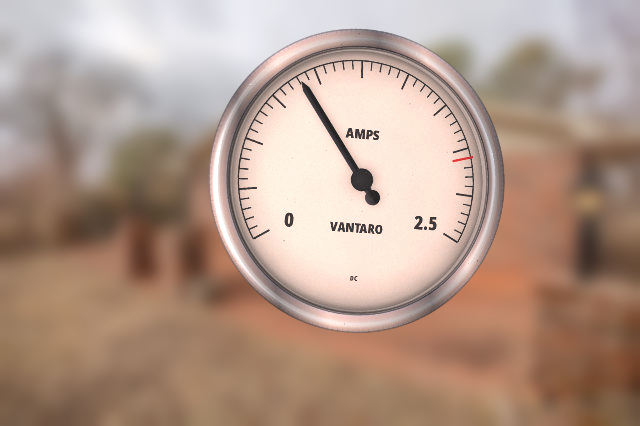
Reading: 0.9 (A)
